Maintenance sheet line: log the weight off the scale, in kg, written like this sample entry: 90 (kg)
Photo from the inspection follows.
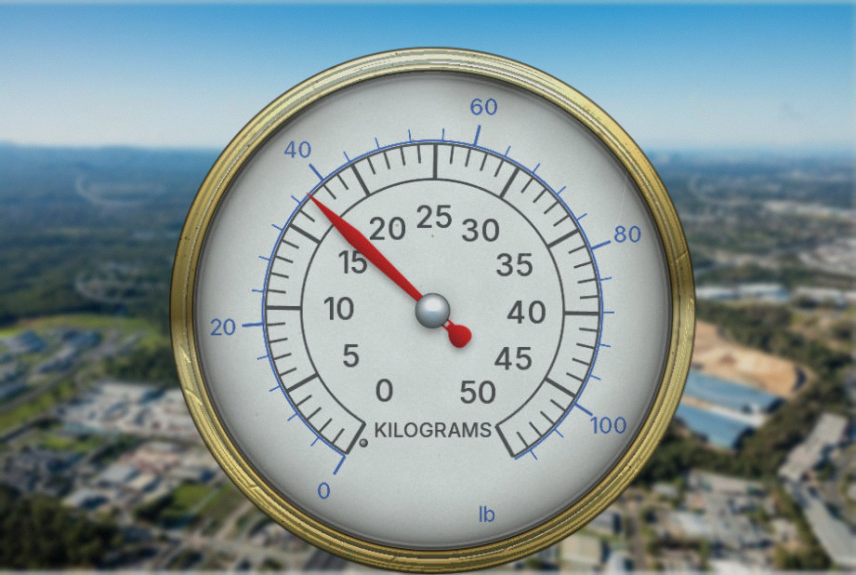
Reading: 17 (kg)
